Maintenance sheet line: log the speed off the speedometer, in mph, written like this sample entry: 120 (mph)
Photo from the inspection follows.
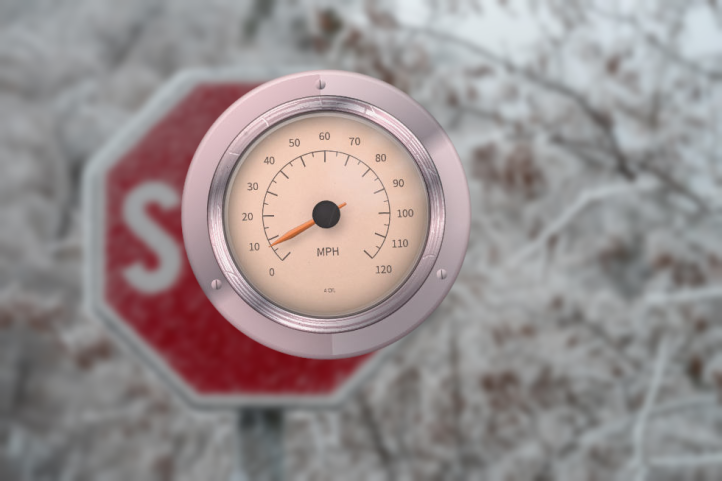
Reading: 7.5 (mph)
